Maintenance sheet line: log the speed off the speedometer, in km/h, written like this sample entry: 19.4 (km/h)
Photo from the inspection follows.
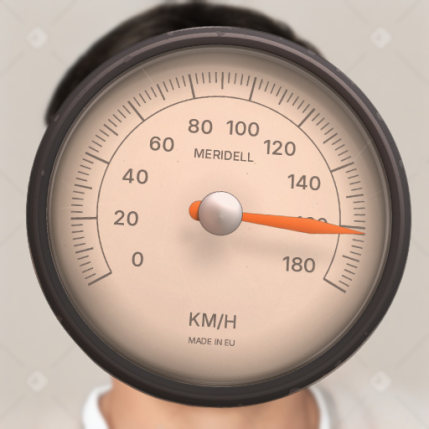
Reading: 162 (km/h)
